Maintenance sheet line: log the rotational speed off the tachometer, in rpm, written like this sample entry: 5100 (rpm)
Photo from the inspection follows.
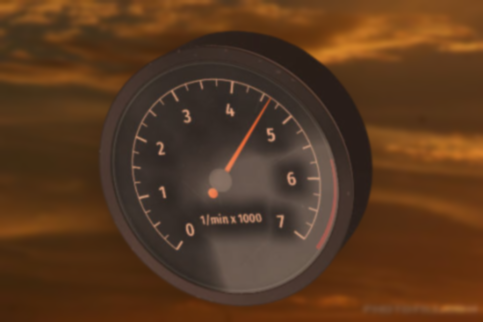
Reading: 4625 (rpm)
